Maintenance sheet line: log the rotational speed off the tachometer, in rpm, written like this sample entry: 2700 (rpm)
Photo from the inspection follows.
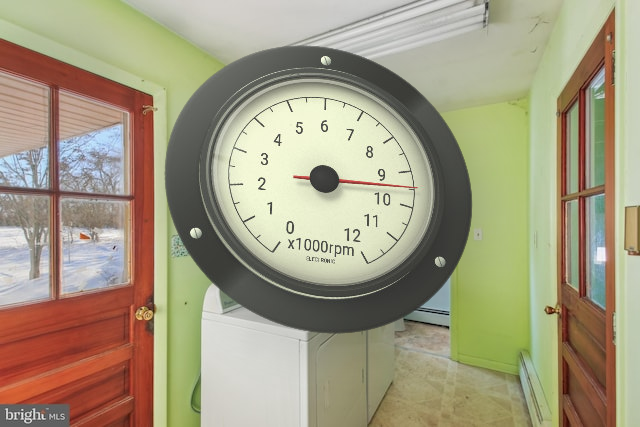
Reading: 9500 (rpm)
